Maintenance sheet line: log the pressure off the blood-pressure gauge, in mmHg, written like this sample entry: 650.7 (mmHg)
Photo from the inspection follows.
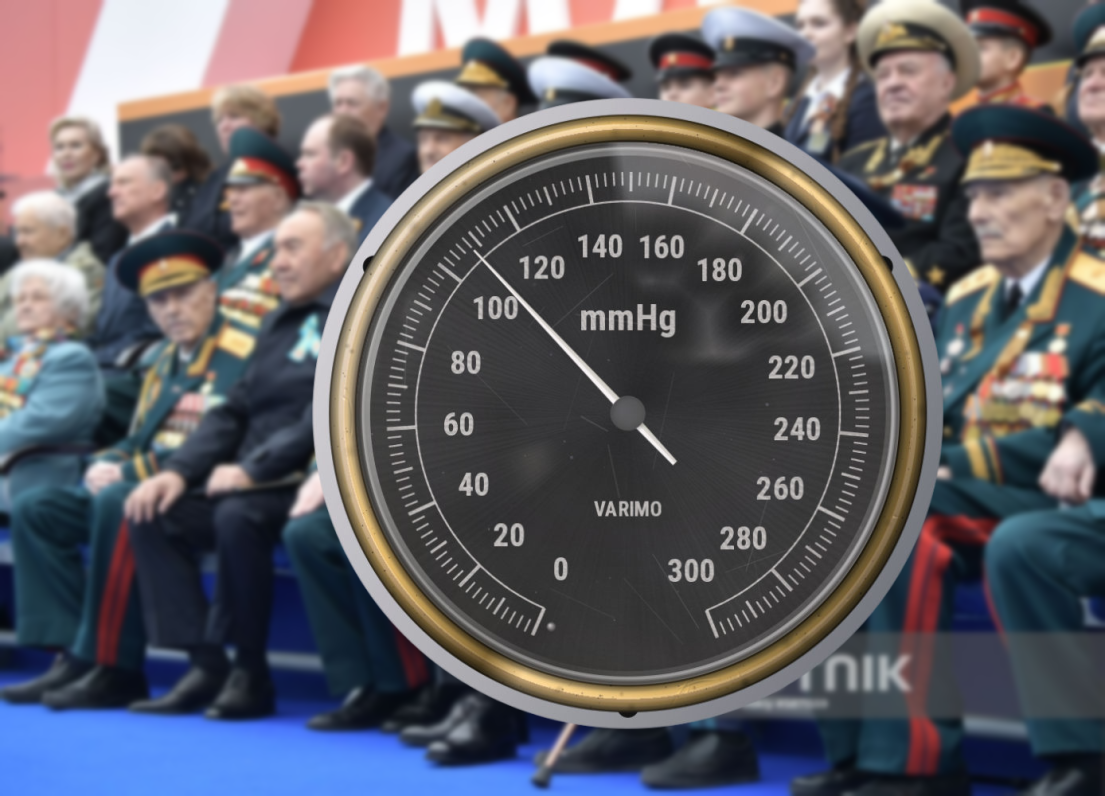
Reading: 108 (mmHg)
